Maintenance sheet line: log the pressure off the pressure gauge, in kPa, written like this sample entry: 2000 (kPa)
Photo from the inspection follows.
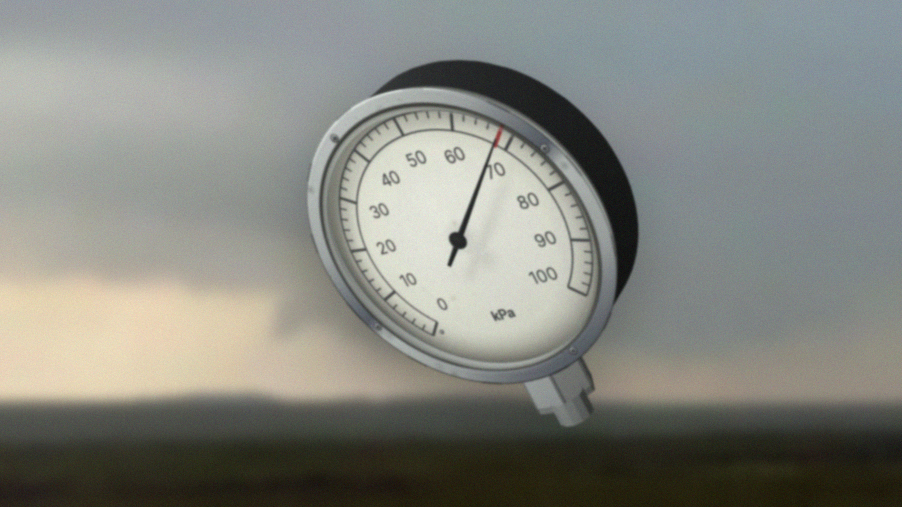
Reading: 68 (kPa)
